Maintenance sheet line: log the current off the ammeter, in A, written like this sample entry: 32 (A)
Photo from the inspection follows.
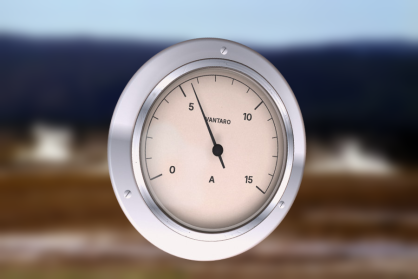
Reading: 5.5 (A)
